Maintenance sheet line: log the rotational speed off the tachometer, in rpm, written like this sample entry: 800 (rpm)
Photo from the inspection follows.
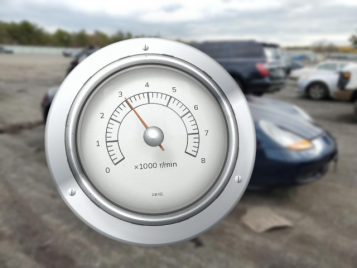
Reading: 3000 (rpm)
